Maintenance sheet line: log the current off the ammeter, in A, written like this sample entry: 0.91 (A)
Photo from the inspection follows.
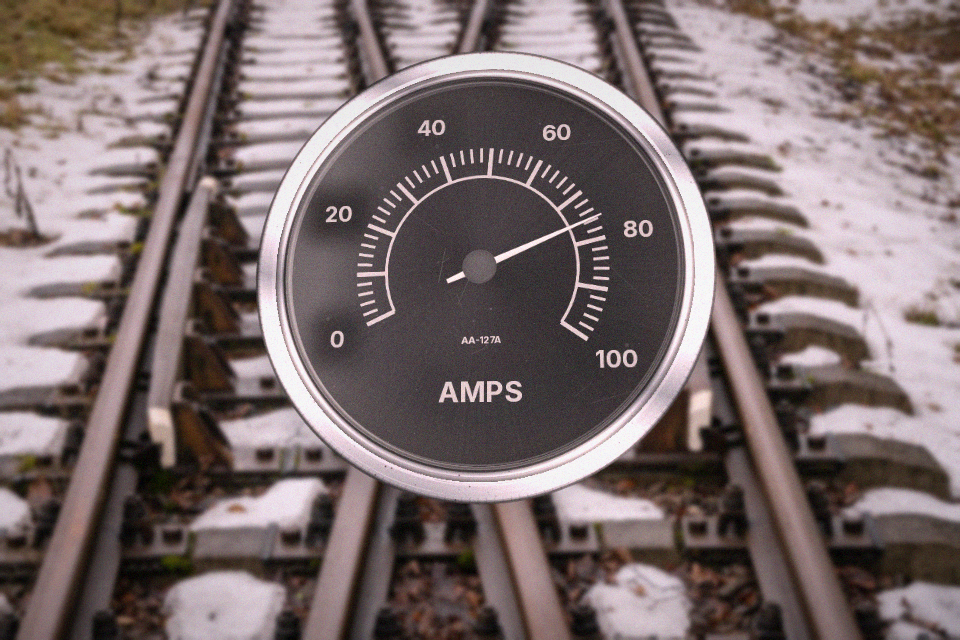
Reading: 76 (A)
